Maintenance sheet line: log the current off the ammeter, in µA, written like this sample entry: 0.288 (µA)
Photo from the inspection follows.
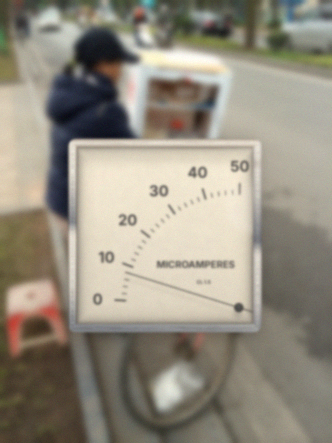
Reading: 8 (µA)
